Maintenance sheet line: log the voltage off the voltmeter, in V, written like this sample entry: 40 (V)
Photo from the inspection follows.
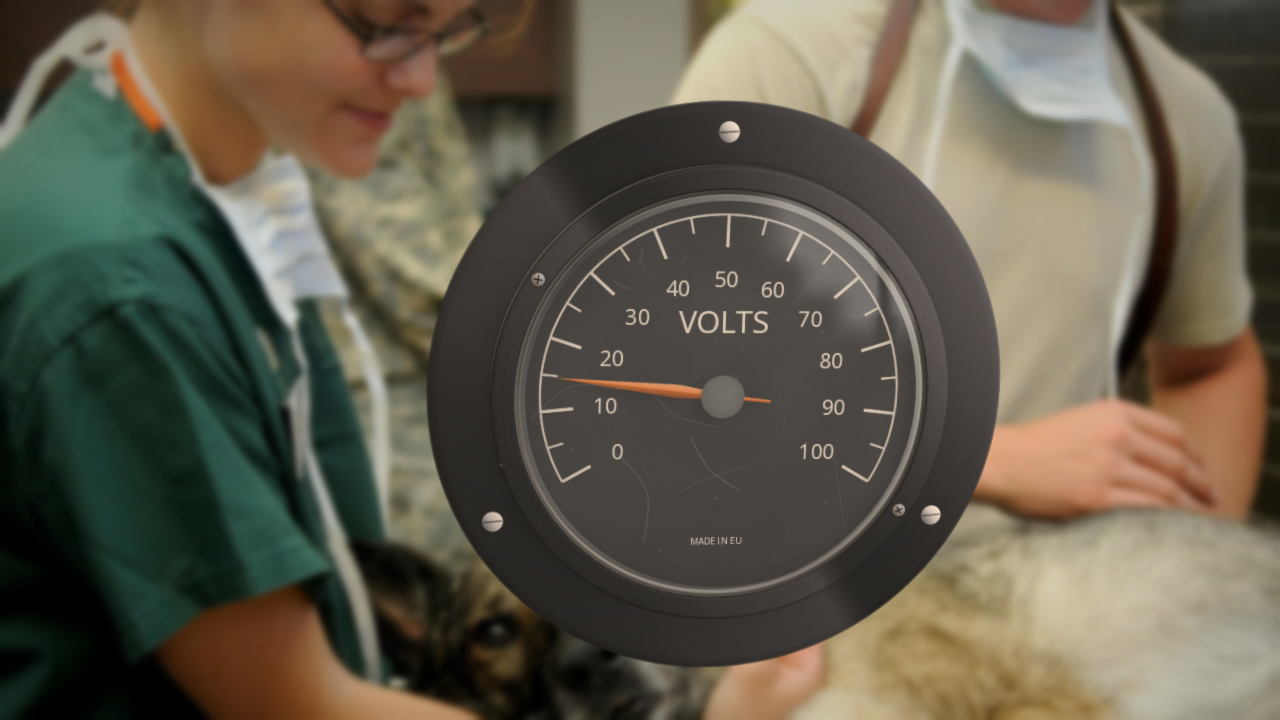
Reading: 15 (V)
